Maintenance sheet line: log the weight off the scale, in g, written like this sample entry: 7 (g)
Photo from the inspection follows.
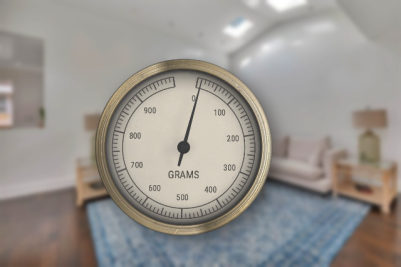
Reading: 10 (g)
